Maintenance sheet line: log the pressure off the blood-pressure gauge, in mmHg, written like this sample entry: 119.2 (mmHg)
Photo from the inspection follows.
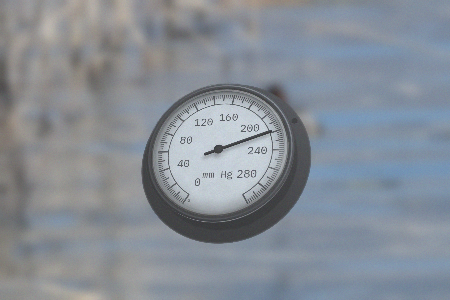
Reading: 220 (mmHg)
